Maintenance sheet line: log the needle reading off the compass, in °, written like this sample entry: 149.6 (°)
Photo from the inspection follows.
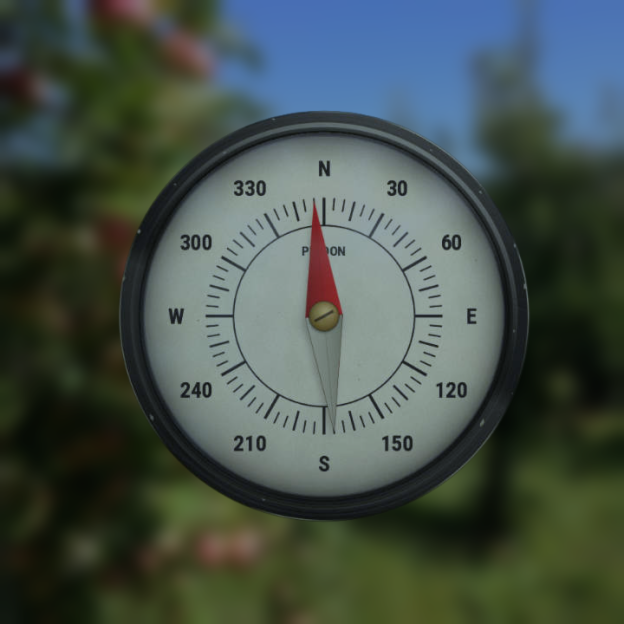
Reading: 355 (°)
